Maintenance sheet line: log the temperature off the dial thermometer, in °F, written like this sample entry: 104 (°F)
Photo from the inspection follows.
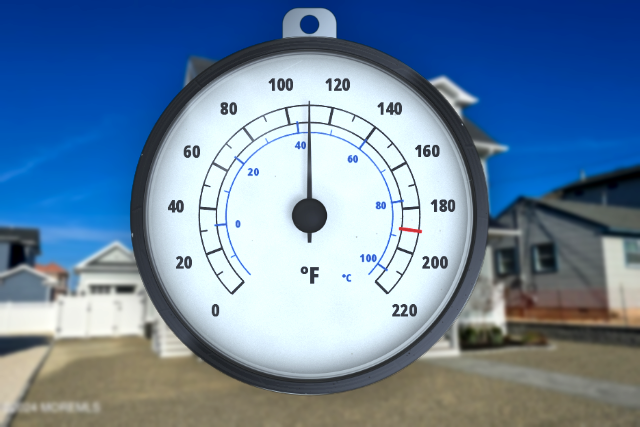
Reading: 110 (°F)
